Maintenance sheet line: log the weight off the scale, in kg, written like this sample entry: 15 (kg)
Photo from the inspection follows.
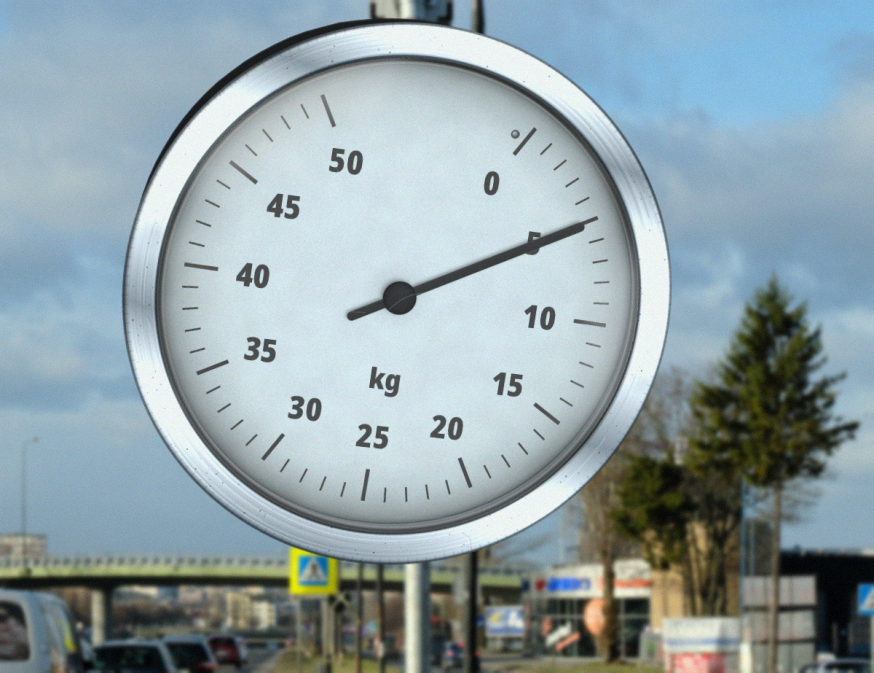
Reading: 5 (kg)
